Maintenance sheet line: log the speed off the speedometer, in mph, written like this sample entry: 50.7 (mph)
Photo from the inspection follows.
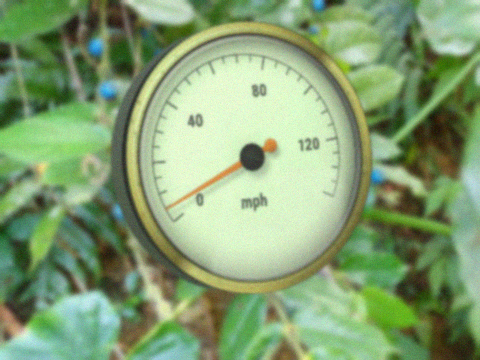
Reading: 5 (mph)
